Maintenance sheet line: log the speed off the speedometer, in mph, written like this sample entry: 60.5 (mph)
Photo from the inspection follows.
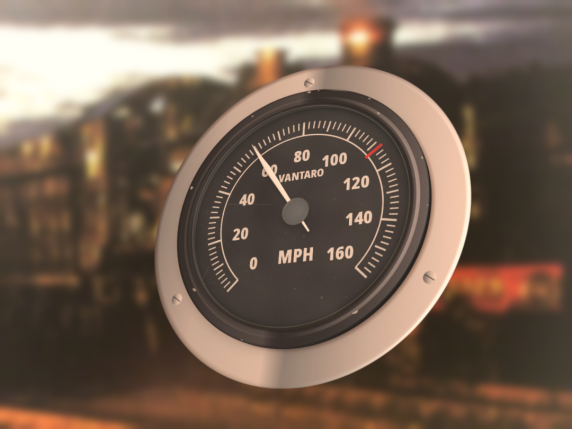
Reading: 60 (mph)
